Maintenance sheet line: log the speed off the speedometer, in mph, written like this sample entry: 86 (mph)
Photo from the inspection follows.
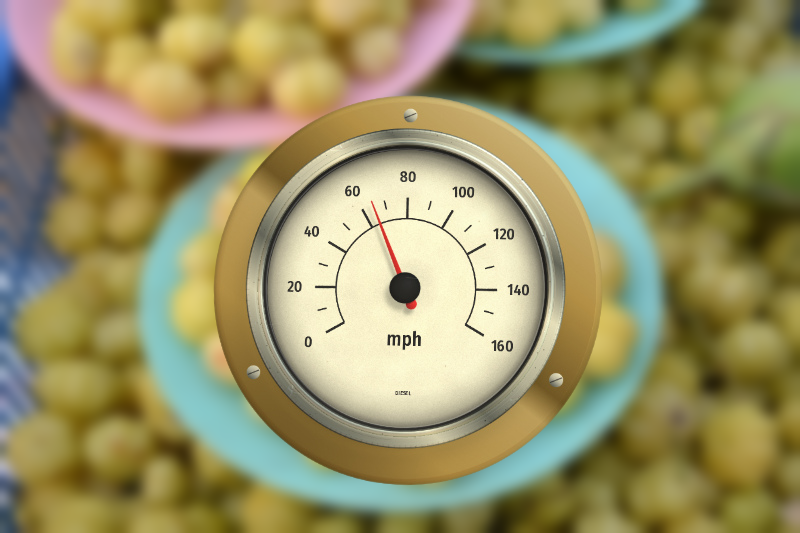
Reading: 65 (mph)
